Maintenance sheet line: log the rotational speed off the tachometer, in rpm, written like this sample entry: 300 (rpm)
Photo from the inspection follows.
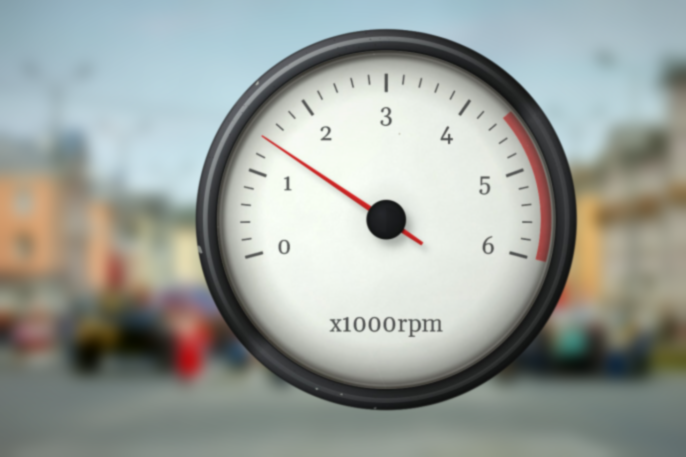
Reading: 1400 (rpm)
